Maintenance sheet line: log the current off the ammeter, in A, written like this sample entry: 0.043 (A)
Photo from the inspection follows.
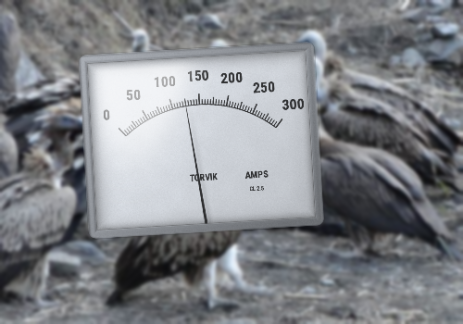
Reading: 125 (A)
